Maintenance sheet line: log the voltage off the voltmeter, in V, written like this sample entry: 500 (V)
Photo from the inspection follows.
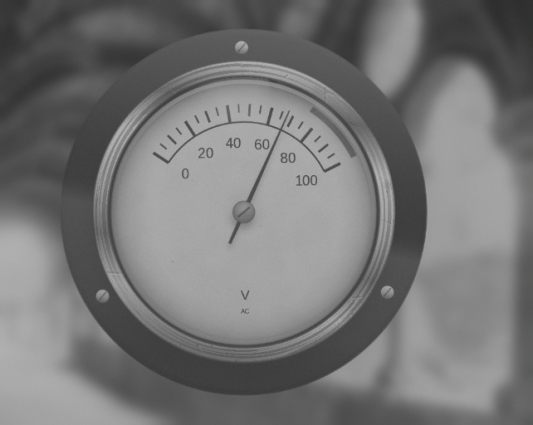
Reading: 67.5 (V)
